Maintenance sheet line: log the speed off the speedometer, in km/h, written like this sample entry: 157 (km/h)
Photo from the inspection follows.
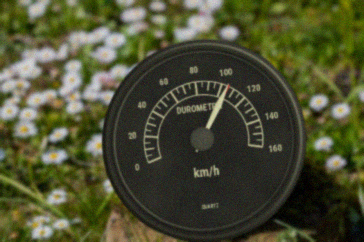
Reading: 105 (km/h)
